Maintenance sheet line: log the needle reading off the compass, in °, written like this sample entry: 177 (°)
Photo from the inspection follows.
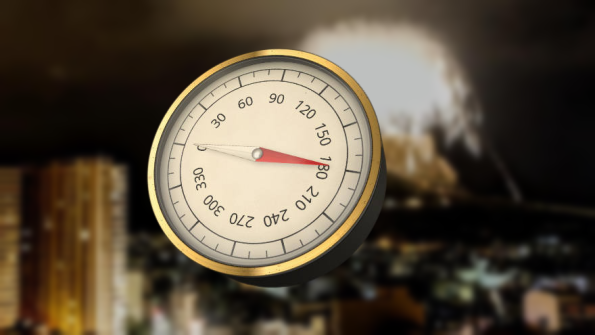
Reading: 180 (°)
